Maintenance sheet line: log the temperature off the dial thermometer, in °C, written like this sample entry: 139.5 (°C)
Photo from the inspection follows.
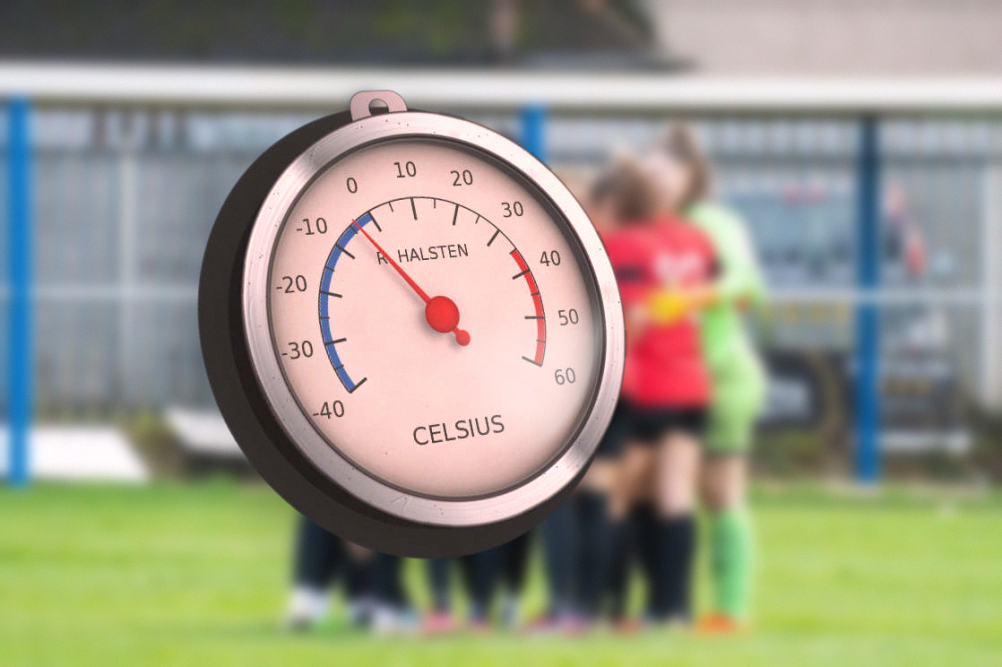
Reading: -5 (°C)
